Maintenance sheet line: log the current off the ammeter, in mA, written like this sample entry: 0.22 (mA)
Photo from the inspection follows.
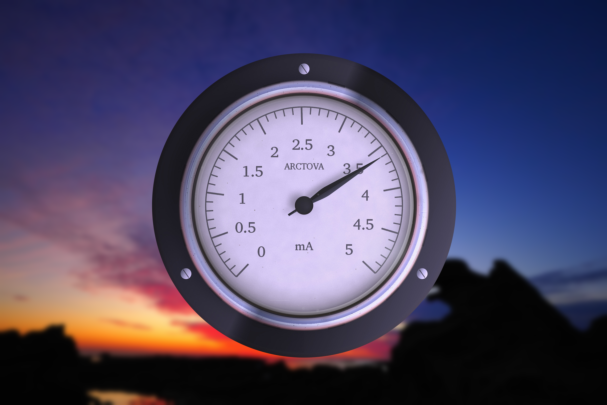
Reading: 3.6 (mA)
